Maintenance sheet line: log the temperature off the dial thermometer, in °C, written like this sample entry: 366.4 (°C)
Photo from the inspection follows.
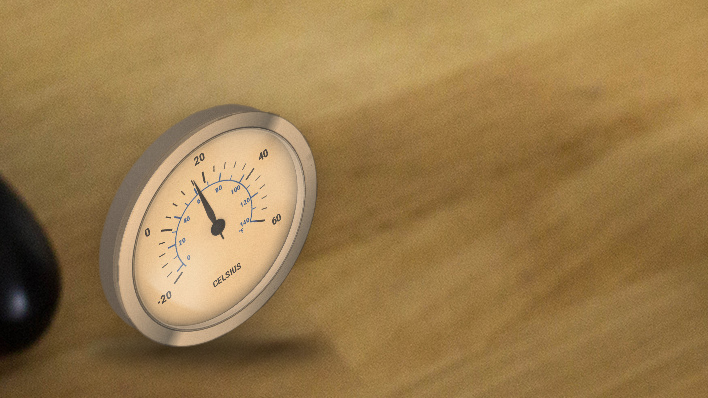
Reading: 16 (°C)
